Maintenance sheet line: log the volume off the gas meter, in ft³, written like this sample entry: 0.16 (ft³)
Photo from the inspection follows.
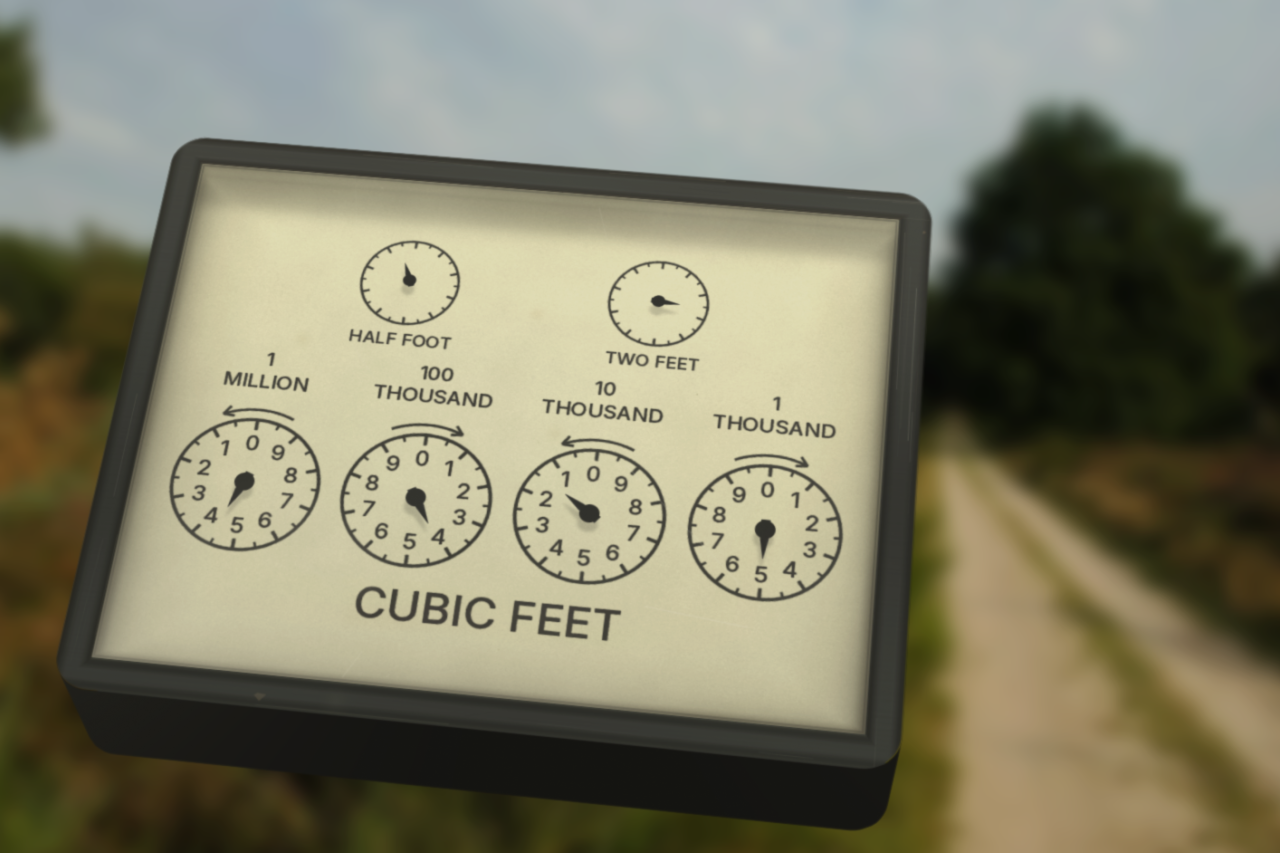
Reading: 441500 (ft³)
